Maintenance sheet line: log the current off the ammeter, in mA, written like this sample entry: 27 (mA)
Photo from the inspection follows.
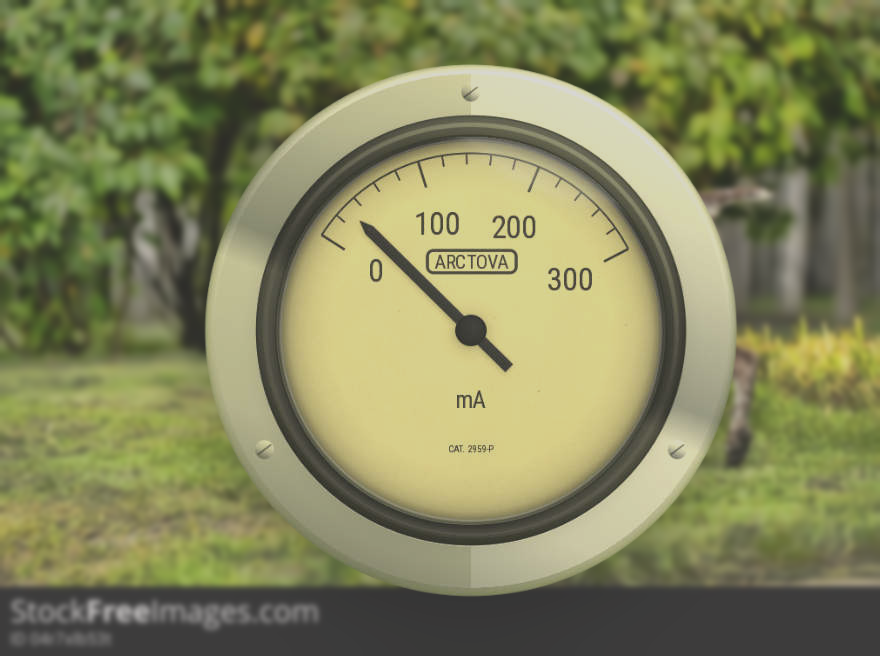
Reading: 30 (mA)
